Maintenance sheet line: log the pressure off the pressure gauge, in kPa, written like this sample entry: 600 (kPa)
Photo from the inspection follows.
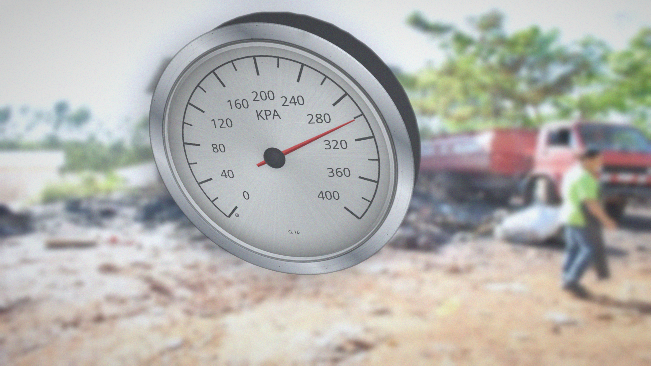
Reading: 300 (kPa)
